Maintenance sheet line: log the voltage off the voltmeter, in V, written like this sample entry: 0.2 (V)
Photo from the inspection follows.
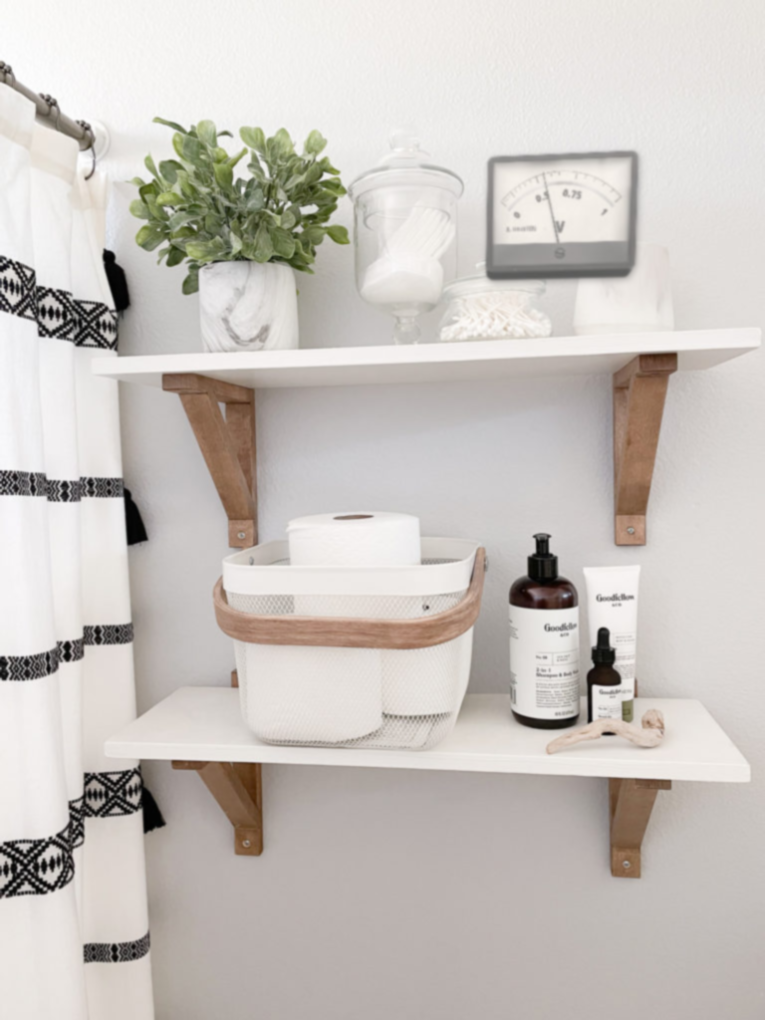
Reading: 0.55 (V)
